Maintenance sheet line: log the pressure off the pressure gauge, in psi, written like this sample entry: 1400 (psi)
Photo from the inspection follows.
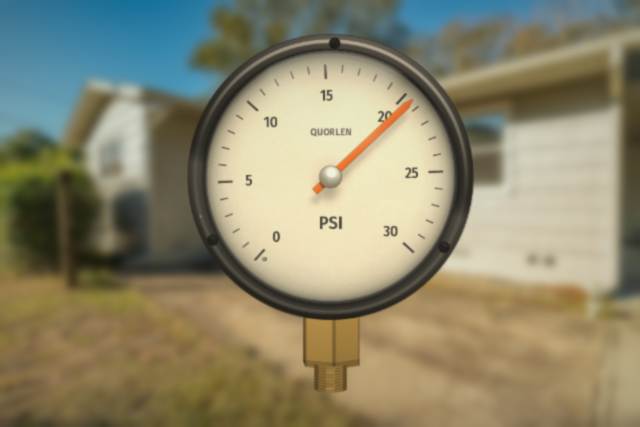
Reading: 20.5 (psi)
